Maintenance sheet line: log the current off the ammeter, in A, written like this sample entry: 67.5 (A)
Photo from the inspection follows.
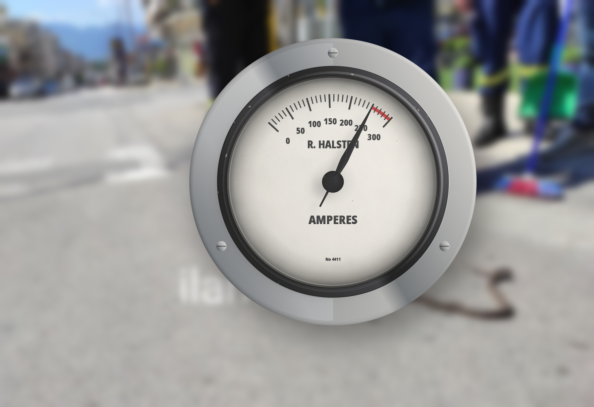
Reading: 250 (A)
